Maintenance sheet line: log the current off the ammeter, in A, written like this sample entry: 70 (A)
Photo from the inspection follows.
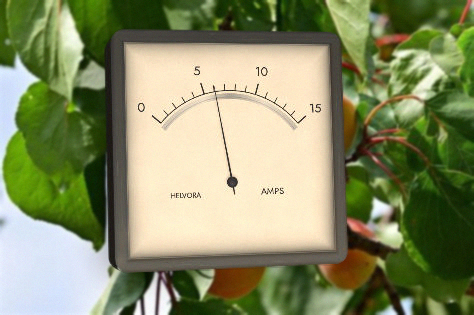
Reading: 6 (A)
